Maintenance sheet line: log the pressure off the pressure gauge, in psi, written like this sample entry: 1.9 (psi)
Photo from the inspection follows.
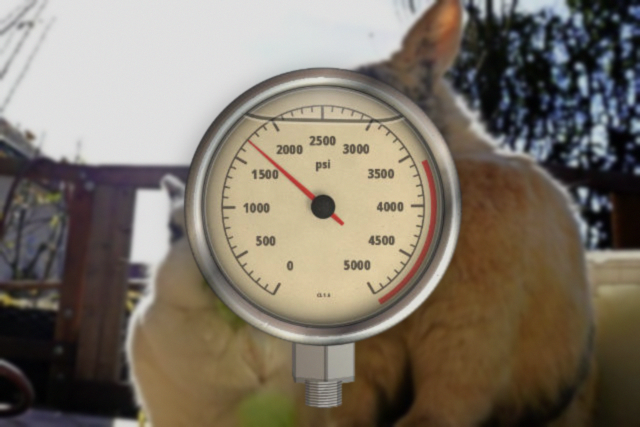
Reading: 1700 (psi)
